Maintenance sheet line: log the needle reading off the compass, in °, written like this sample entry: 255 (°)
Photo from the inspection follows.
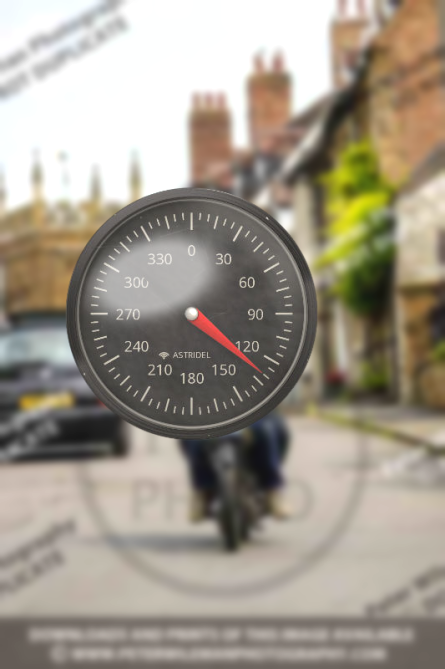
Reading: 130 (°)
